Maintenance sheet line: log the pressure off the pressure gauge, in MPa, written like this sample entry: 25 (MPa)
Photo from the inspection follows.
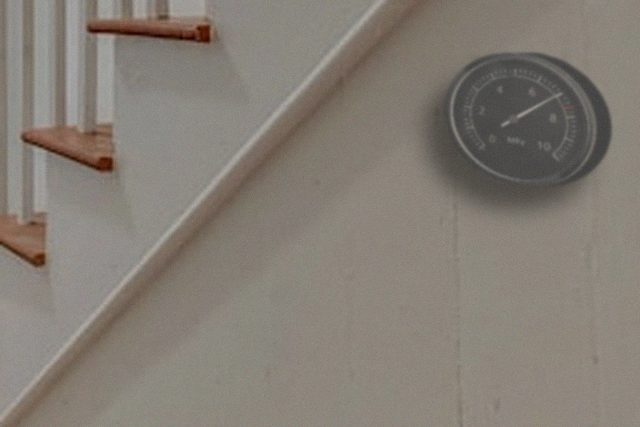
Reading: 7 (MPa)
